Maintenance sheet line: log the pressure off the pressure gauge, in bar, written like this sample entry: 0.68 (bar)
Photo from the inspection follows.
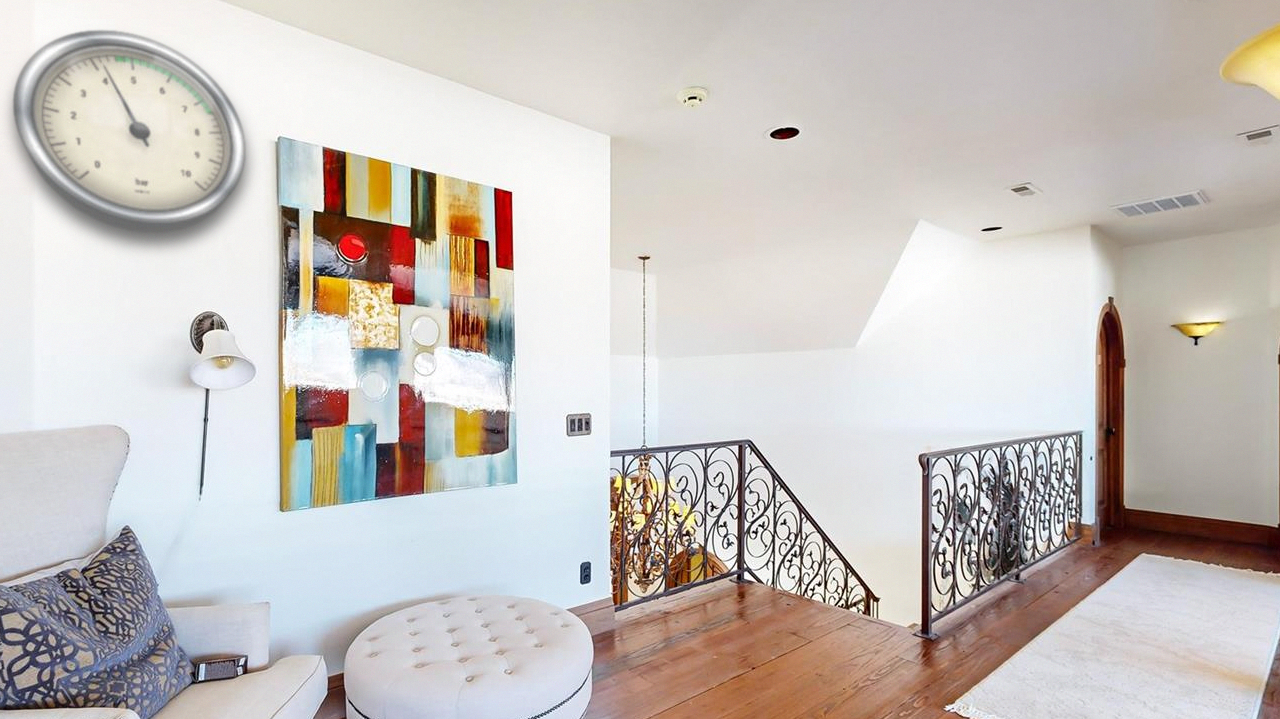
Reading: 4.2 (bar)
